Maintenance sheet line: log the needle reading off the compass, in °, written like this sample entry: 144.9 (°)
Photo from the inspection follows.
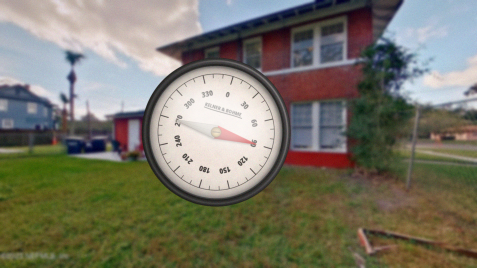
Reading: 90 (°)
